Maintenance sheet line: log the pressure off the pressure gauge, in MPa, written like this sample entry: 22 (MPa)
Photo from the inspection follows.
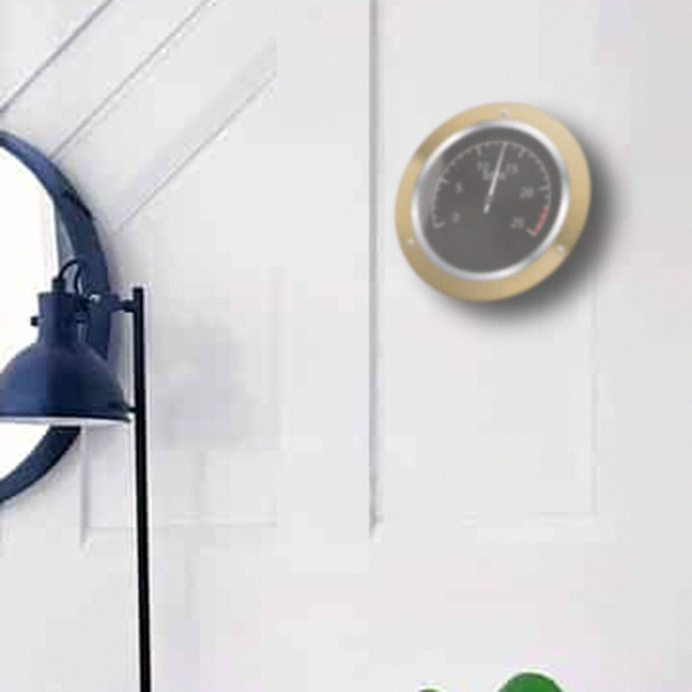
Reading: 13 (MPa)
